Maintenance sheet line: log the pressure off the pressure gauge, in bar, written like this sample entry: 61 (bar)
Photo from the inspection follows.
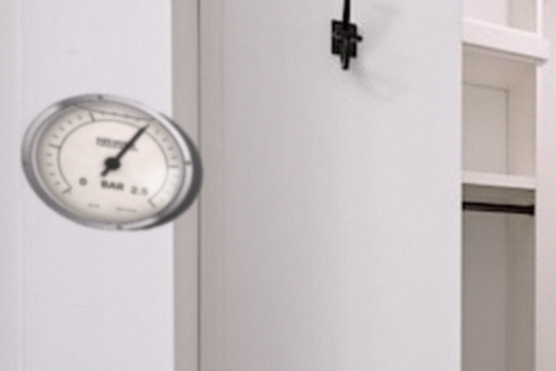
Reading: 1.5 (bar)
